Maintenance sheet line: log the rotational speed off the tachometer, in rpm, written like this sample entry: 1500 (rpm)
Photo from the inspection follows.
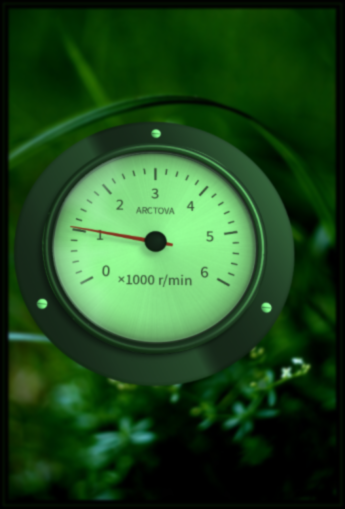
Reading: 1000 (rpm)
